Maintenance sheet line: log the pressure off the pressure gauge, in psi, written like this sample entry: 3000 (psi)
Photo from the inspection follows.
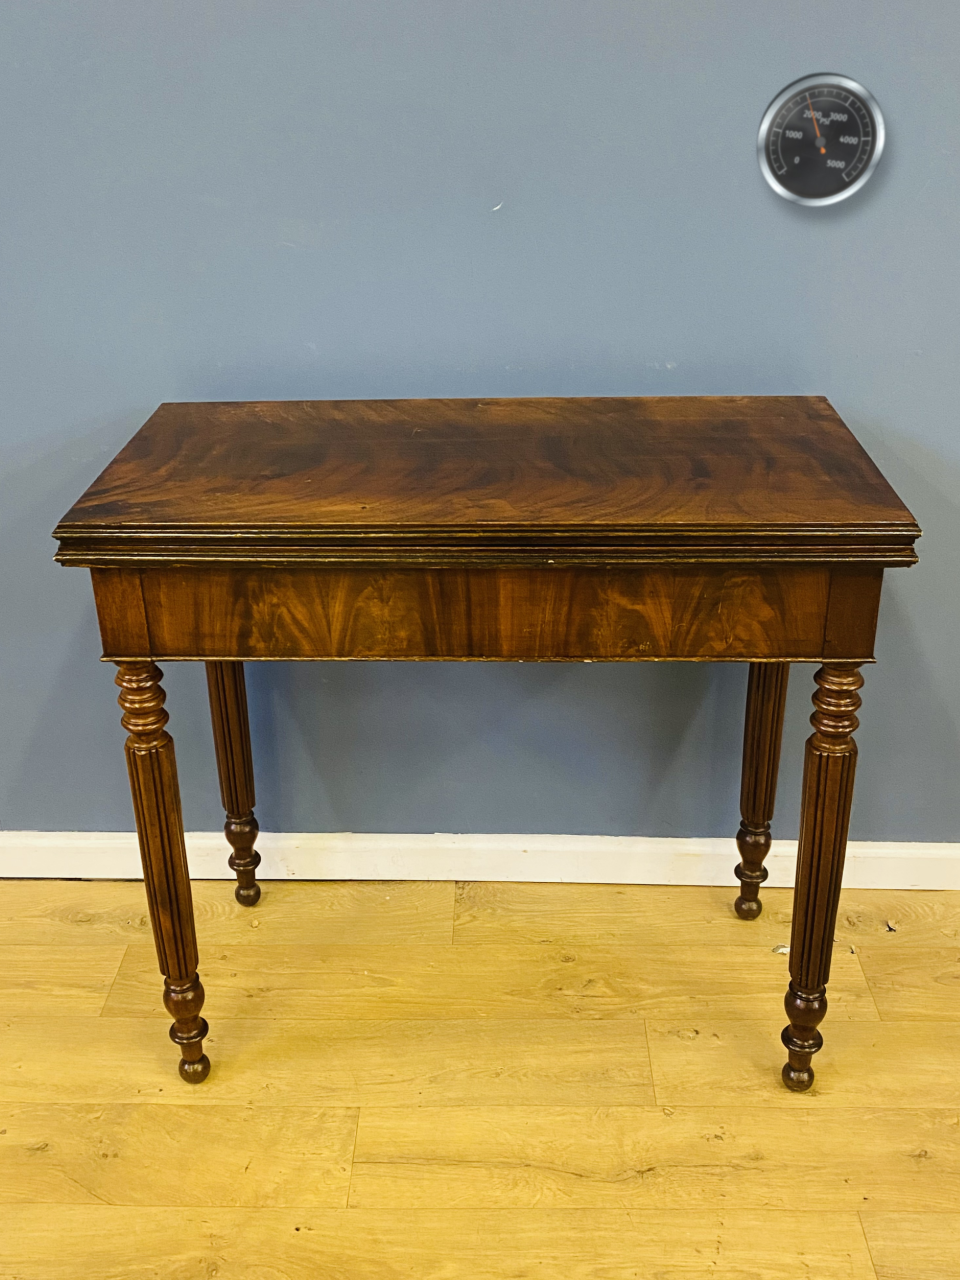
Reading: 2000 (psi)
